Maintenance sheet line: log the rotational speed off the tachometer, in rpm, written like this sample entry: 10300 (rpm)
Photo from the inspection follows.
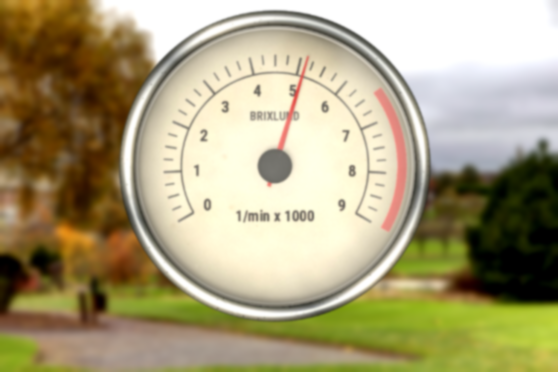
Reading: 5125 (rpm)
